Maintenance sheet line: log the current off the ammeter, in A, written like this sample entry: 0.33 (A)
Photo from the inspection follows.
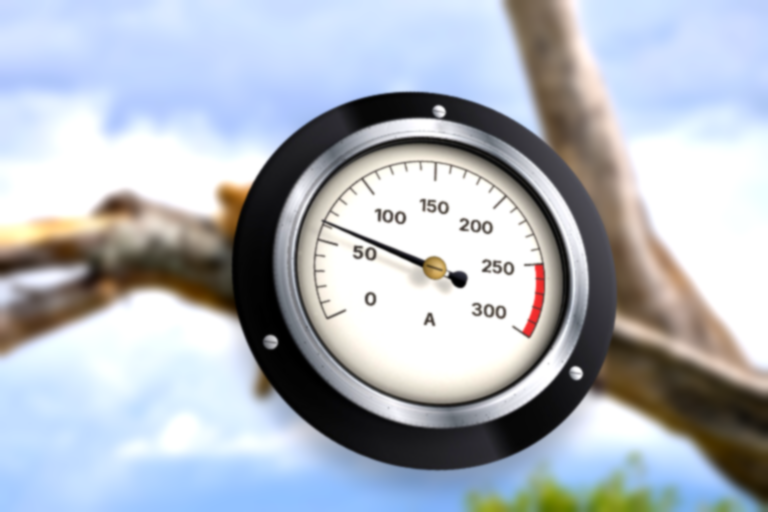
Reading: 60 (A)
